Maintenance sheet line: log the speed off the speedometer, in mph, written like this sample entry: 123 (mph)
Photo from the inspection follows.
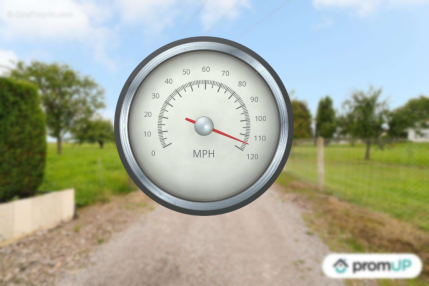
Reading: 115 (mph)
